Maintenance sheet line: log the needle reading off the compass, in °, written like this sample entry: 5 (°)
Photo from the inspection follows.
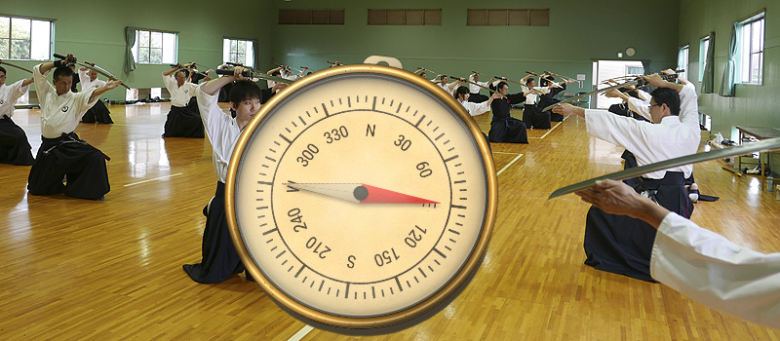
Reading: 90 (°)
